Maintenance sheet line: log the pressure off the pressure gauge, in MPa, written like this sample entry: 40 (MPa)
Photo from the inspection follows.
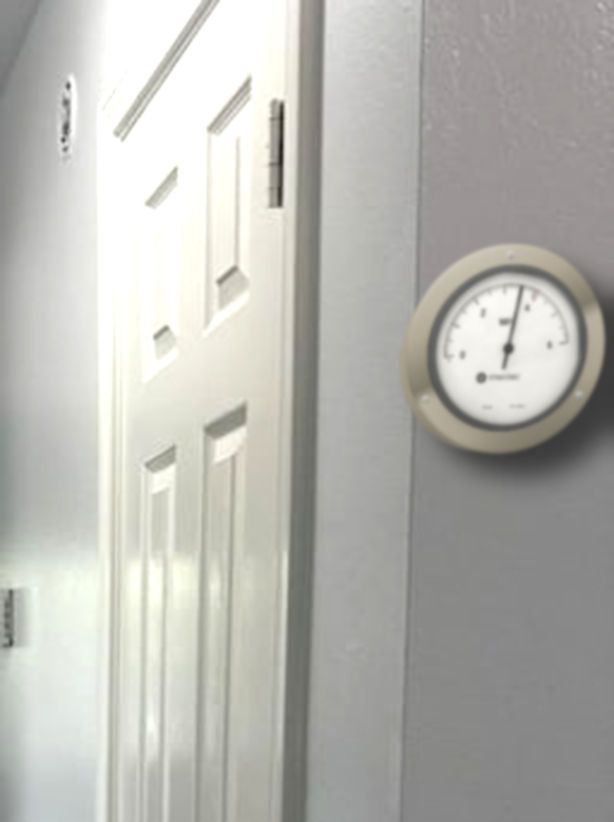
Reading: 3.5 (MPa)
